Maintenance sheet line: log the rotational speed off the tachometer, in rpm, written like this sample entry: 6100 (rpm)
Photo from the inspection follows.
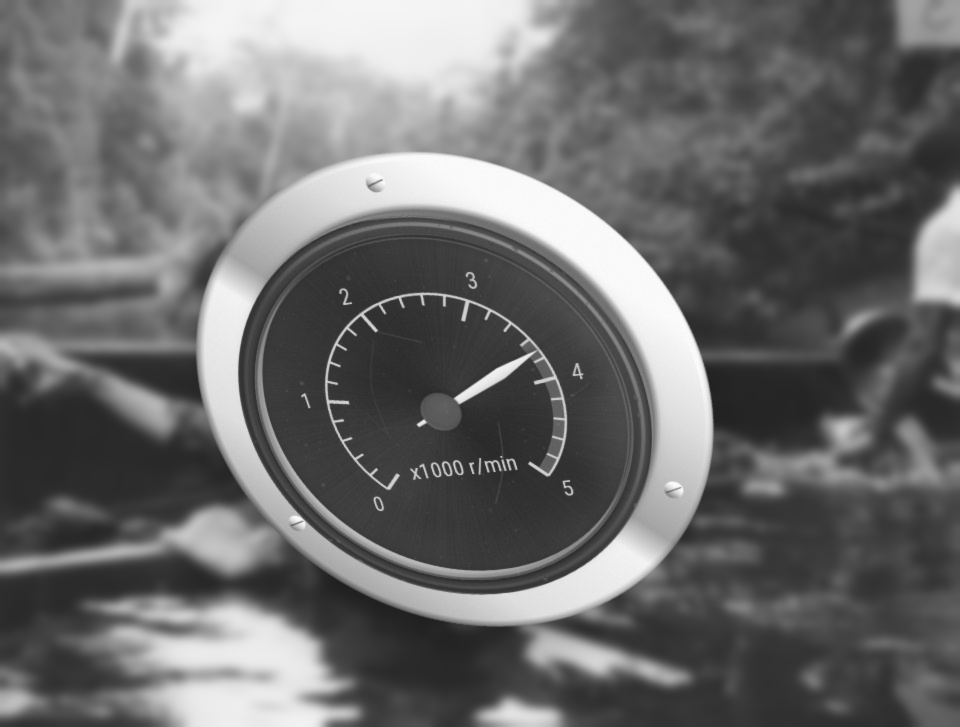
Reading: 3700 (rpm)
